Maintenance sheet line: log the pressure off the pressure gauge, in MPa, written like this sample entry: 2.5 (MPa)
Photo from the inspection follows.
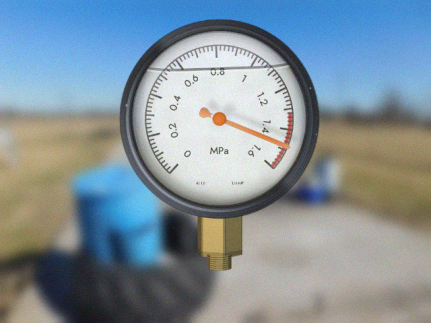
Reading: 1.48 (MPa)
